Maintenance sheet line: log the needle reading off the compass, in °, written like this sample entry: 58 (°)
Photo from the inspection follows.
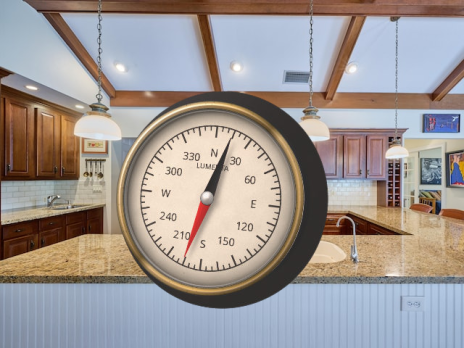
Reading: 195 (°)
